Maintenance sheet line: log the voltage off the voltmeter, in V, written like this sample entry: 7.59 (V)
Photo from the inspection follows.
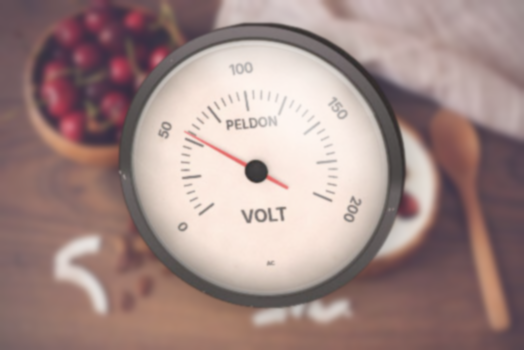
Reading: 55 (V)
